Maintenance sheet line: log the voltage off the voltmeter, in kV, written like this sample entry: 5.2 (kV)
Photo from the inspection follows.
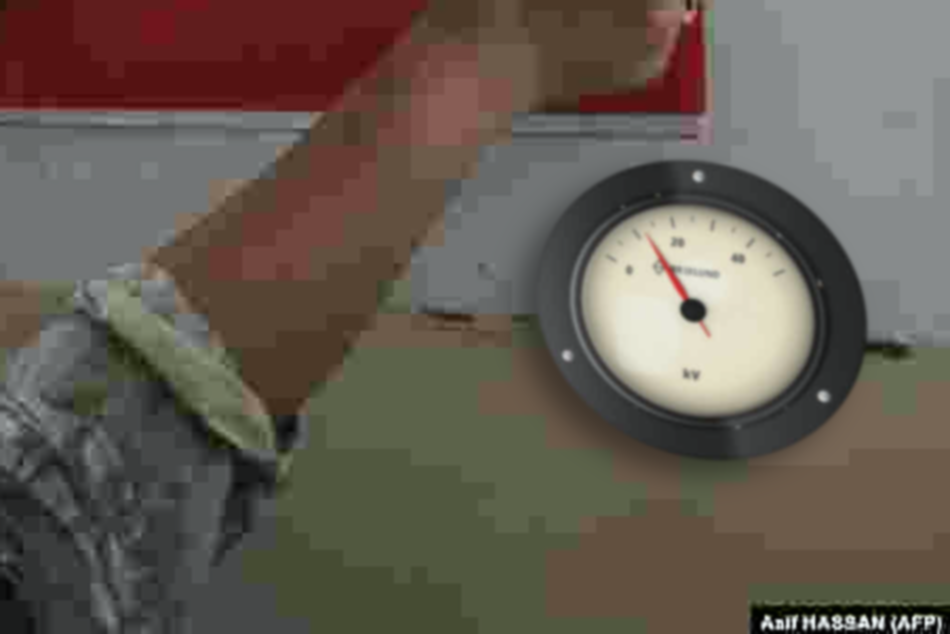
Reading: 12.5 (kV)
